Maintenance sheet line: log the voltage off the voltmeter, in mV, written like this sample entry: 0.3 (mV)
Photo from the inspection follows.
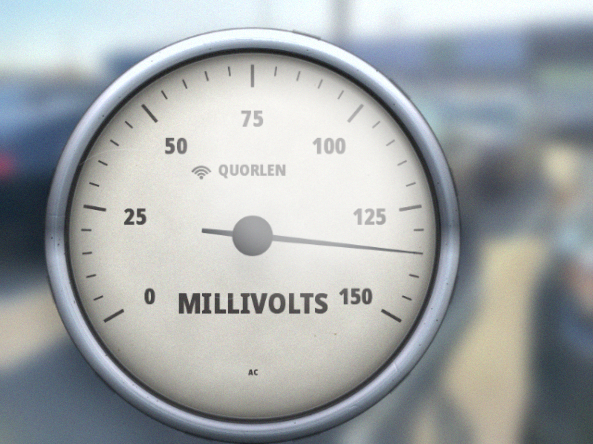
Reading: 135 (mV)
